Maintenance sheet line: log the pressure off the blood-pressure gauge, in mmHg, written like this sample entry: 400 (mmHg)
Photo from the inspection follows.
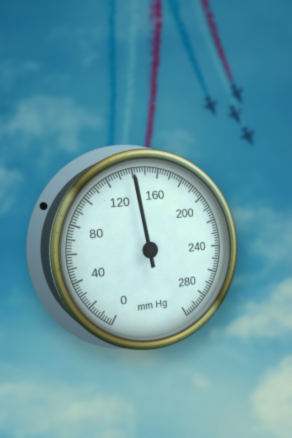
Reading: 140 (mmHg)
